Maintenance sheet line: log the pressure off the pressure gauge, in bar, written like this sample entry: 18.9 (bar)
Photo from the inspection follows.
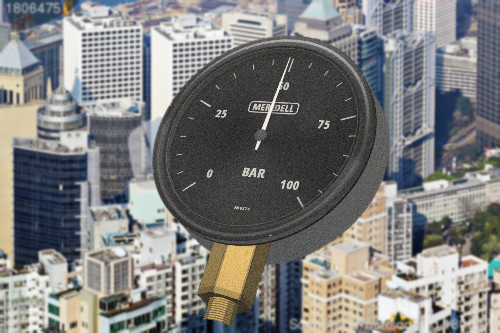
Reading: 50 (bar)
